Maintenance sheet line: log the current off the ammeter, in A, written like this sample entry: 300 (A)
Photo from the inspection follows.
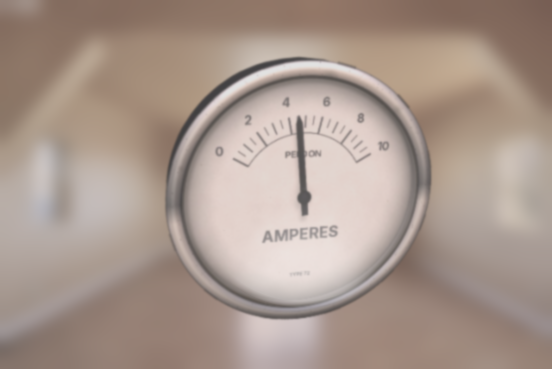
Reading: 4.5 (A)
